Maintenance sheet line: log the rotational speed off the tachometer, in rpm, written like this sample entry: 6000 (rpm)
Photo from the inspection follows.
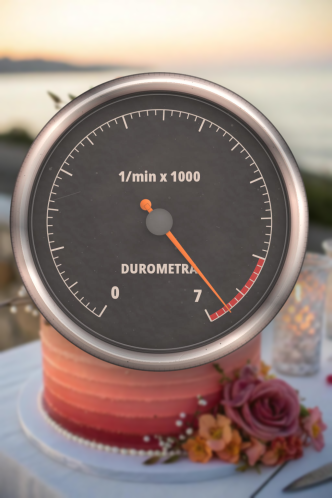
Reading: 6750 (rpm)
